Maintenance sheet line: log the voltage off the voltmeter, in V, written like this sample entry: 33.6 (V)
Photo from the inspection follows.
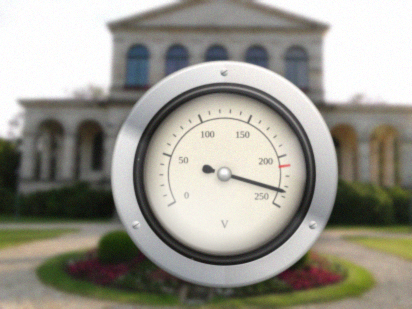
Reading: 235 (V)
